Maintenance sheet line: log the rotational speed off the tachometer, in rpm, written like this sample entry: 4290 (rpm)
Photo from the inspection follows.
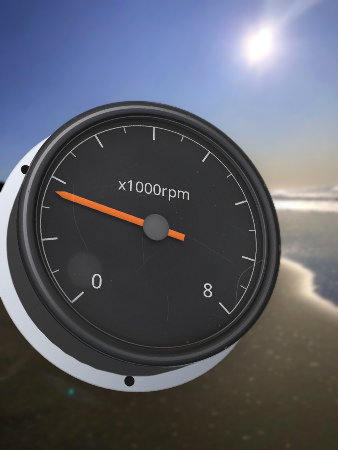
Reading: 1750 (rpm)
